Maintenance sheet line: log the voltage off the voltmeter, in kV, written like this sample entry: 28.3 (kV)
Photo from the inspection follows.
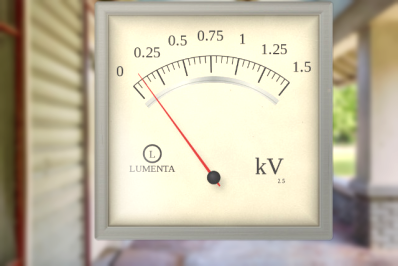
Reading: 0.1 (kV)
